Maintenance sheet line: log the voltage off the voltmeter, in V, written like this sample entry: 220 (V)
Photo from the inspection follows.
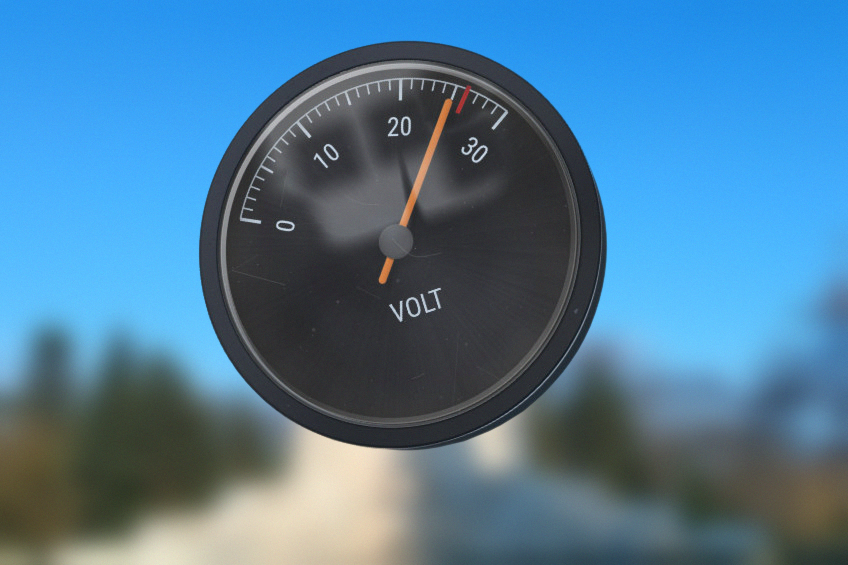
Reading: 25 (V)
